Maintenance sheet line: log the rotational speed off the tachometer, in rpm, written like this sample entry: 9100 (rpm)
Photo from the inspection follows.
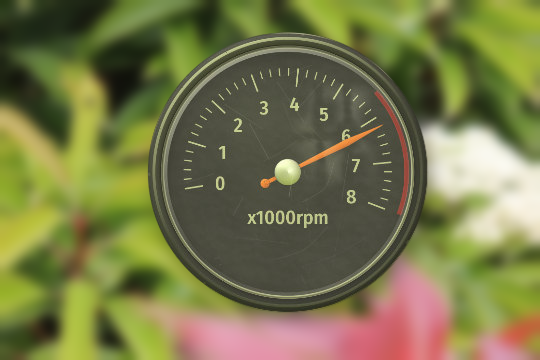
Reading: 6200 (rpm)
